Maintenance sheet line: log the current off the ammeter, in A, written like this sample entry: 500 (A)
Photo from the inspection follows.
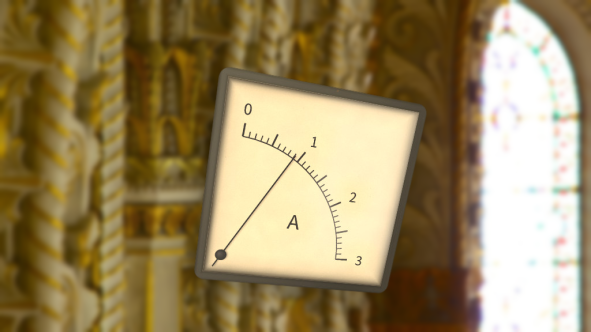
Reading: 0.9 (A)
